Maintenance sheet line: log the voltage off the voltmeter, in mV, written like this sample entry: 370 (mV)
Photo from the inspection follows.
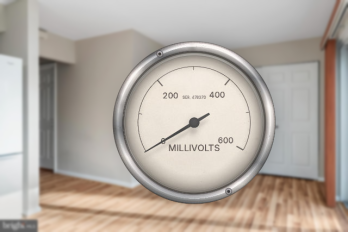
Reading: 0 (mV)
